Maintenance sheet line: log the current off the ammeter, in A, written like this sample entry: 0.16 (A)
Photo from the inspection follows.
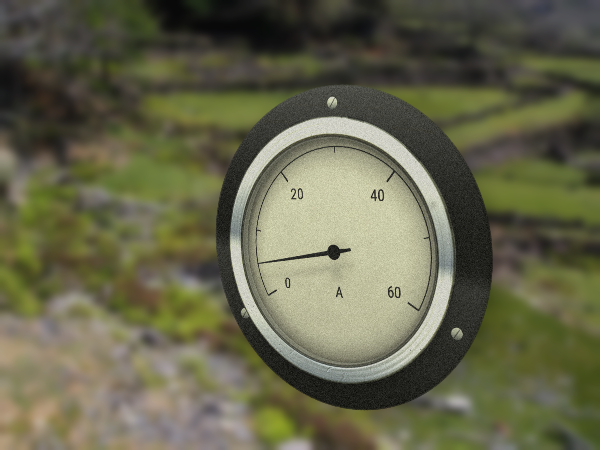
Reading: 5 (A)
